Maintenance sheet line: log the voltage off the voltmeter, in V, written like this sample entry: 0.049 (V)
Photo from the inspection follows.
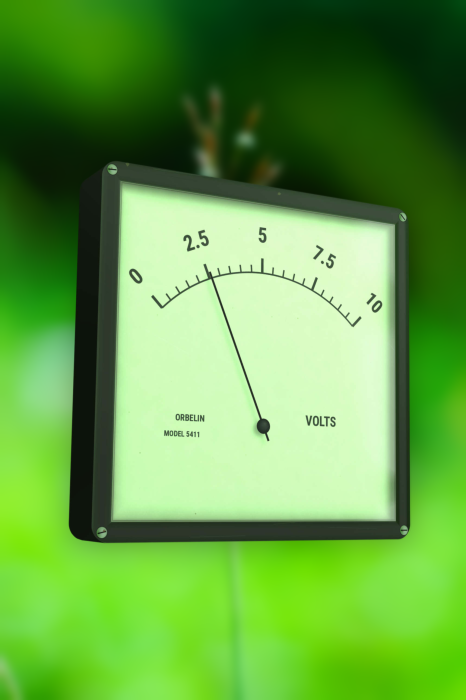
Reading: 2.5 (V)
